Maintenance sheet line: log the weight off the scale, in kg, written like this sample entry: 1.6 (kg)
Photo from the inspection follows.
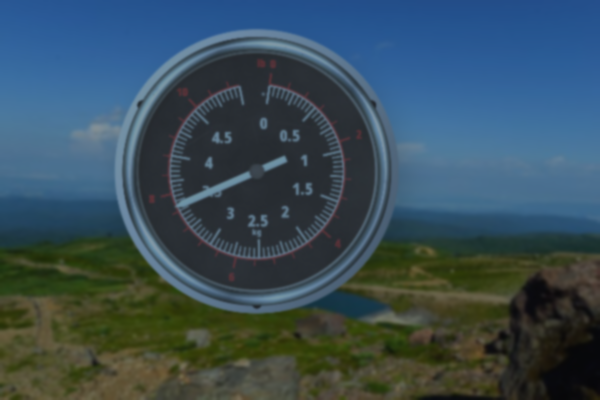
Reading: 3.5 (kg)
